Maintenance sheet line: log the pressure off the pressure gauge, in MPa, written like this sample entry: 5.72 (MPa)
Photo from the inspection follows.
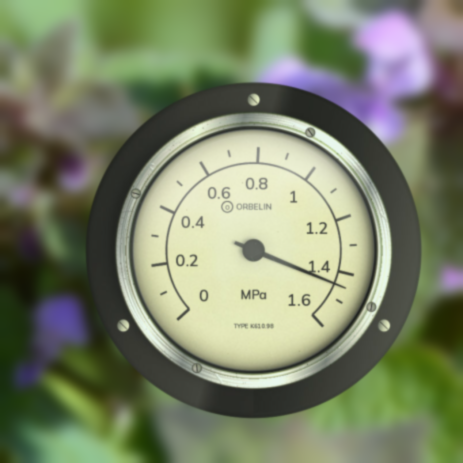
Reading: 1.45 (MPa)
